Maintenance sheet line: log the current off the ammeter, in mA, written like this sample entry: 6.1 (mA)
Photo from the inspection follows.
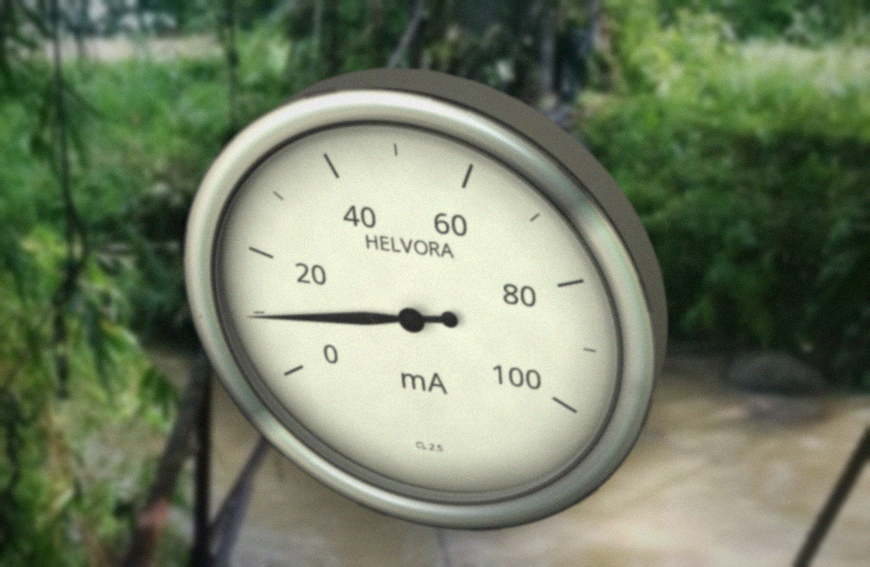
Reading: 10 (mA)
